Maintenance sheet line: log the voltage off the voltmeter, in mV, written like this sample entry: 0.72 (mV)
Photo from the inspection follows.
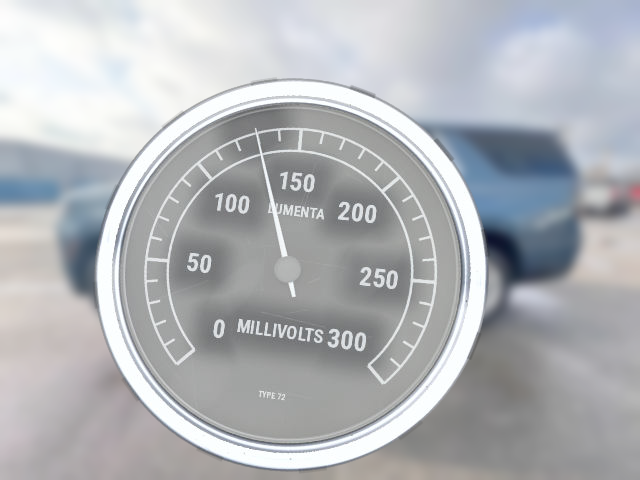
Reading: 130 (mV)
